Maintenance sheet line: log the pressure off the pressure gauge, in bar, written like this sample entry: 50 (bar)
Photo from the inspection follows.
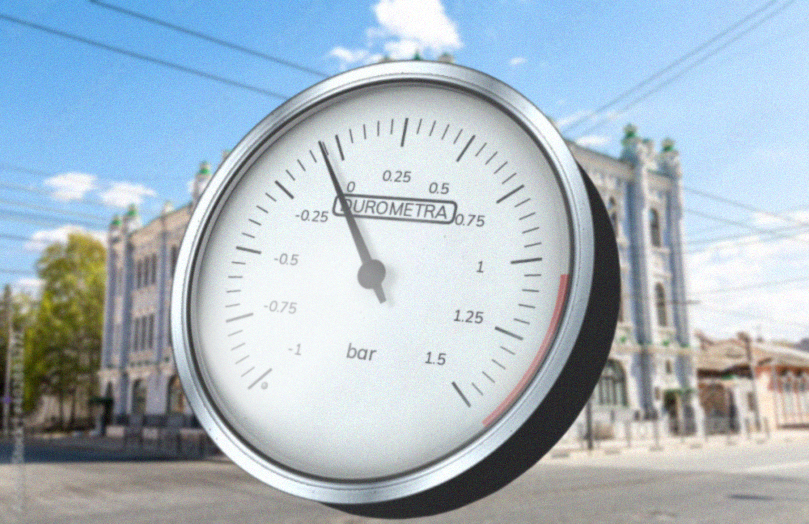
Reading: -0.05 (bar)
